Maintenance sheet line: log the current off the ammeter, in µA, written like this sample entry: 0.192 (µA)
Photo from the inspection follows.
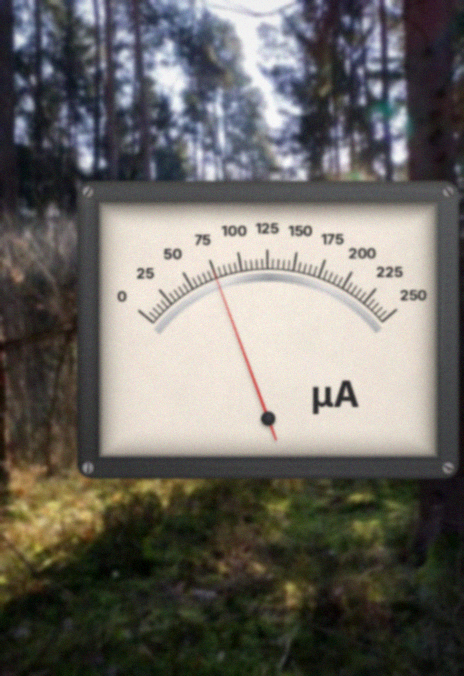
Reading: 75 (µA)
